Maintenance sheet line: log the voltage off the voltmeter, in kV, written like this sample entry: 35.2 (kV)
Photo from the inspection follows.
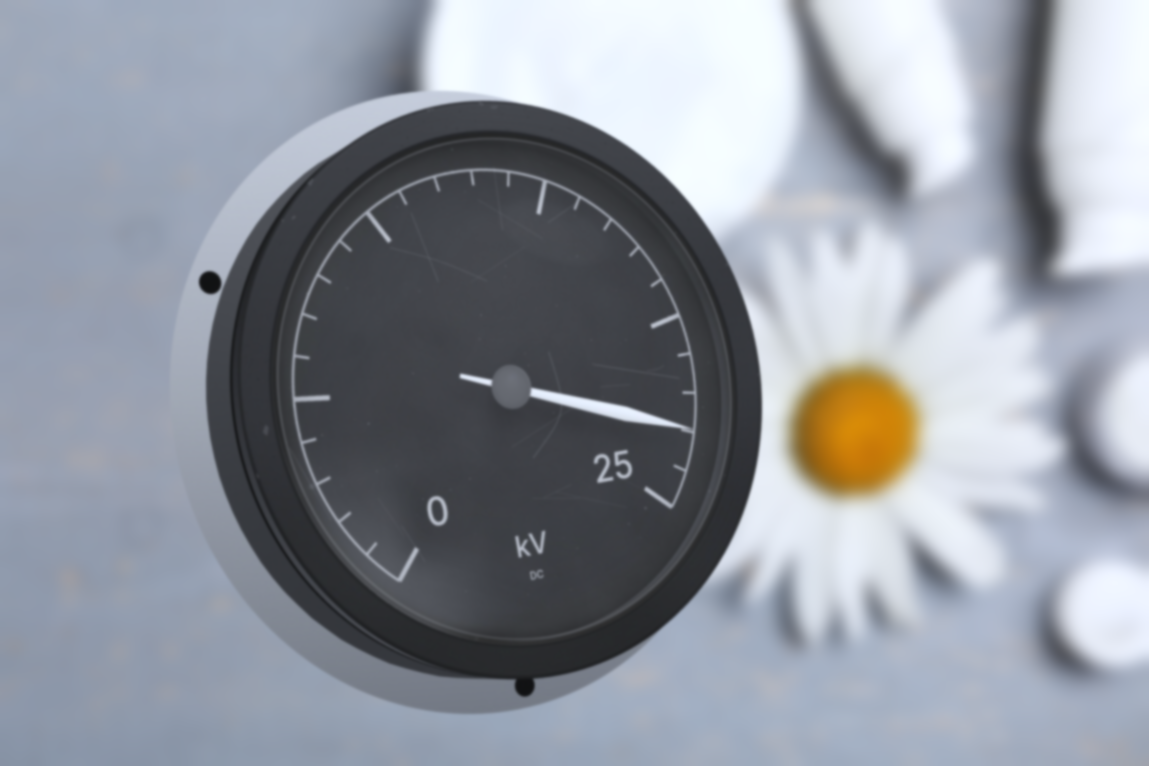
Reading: 23 (kV)
